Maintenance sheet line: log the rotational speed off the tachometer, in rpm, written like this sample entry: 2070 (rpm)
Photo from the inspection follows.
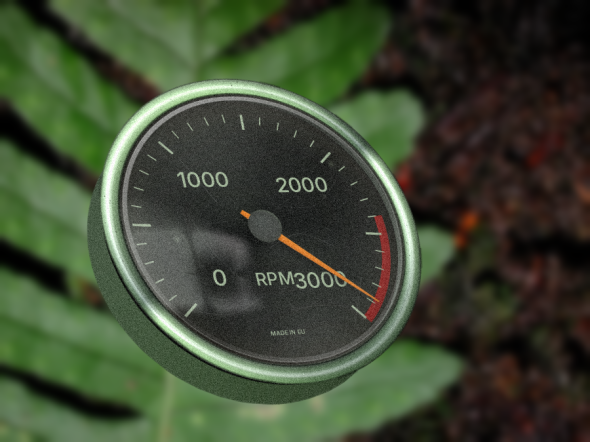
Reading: 2900 (rpm)
